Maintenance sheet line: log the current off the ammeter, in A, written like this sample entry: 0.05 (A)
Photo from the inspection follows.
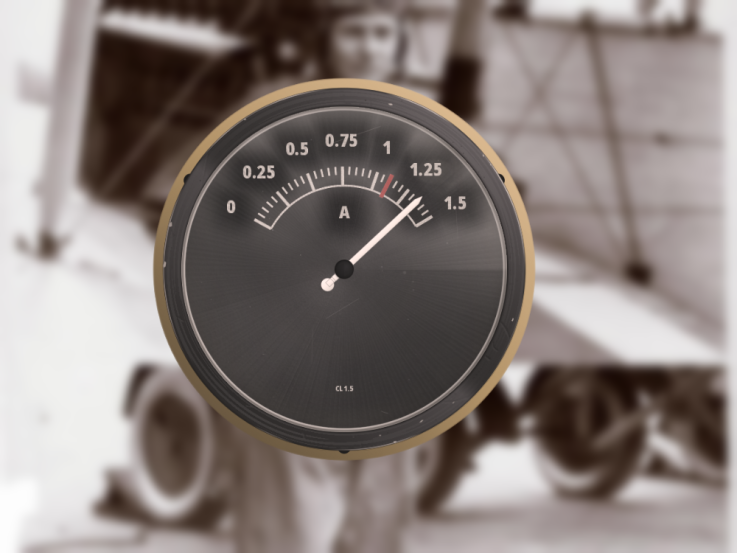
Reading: 1.35 (A)
